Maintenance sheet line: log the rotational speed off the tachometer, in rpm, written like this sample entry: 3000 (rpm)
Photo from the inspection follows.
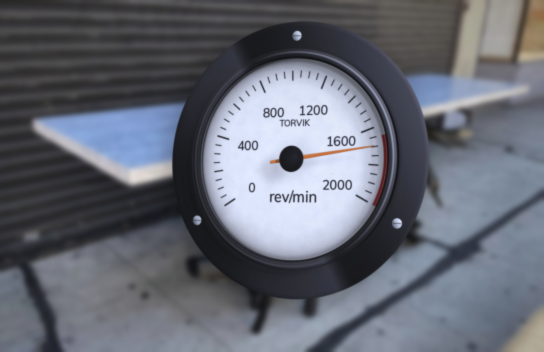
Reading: 1700 (rpm)
